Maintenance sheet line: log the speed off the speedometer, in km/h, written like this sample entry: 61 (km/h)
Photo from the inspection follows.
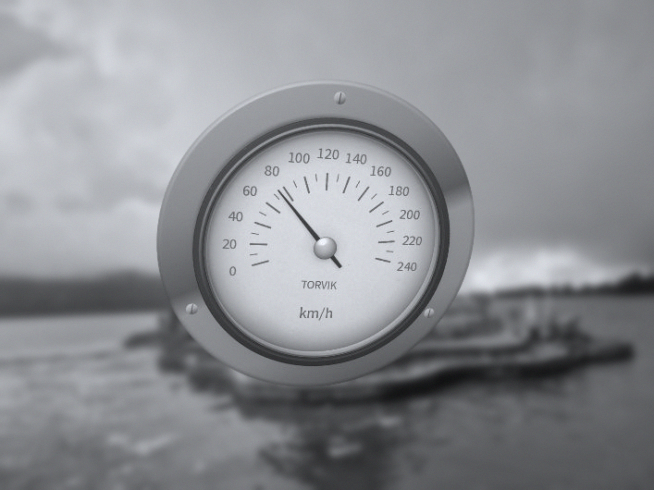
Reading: 75 (km/h)
